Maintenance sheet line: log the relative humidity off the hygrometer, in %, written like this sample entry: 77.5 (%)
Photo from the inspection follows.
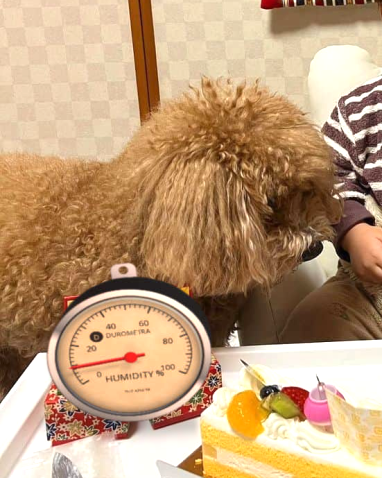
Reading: 10 (%)
